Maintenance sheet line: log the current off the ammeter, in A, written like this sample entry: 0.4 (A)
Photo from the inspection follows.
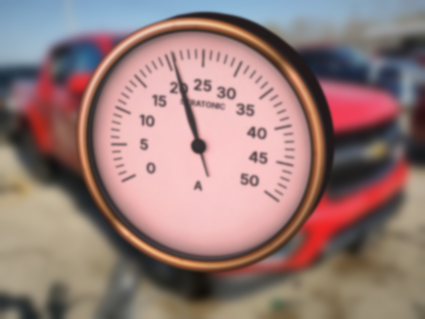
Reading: 21 (A)
